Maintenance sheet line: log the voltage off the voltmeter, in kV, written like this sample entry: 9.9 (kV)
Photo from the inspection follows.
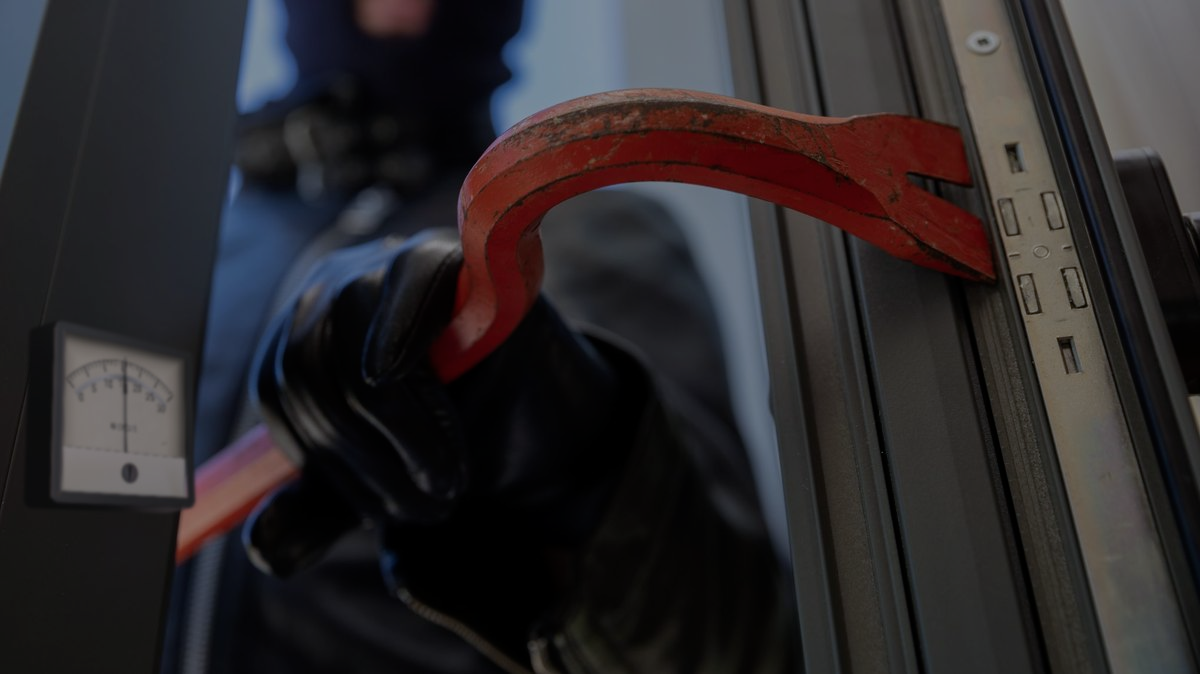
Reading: 15 (kV)
